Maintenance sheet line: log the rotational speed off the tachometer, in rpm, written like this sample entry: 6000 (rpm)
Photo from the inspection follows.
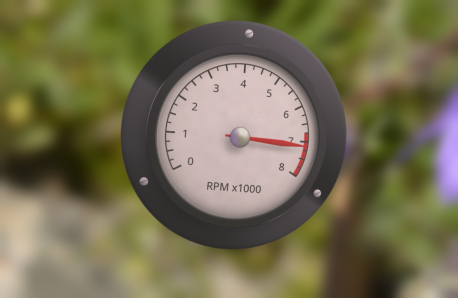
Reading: 7125 (rpm)
